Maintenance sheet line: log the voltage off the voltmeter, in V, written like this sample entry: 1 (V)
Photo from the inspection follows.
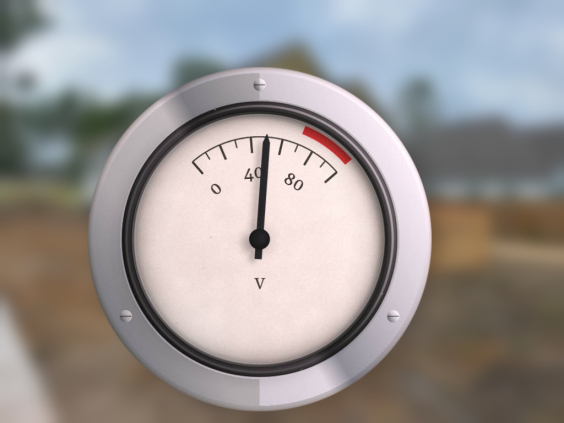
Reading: 50 (V)
